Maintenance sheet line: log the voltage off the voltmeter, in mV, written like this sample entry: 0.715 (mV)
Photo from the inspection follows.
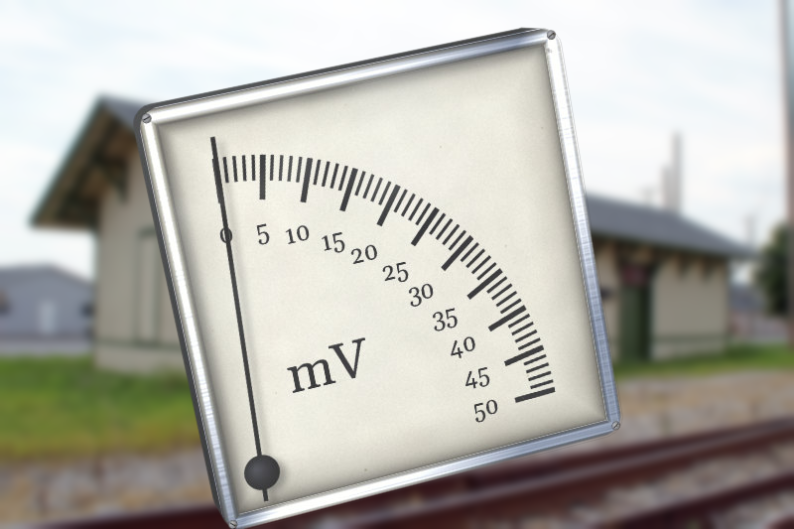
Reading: 0 (mV)
